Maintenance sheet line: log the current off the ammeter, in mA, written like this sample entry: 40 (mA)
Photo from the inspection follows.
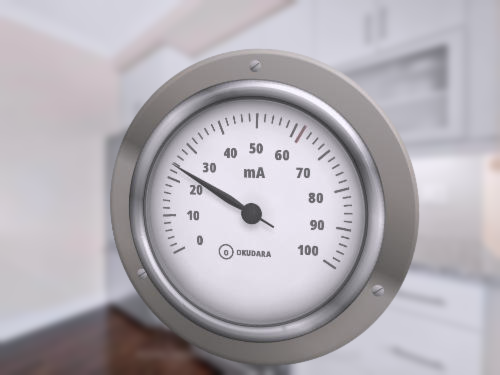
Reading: 24 (mA)
